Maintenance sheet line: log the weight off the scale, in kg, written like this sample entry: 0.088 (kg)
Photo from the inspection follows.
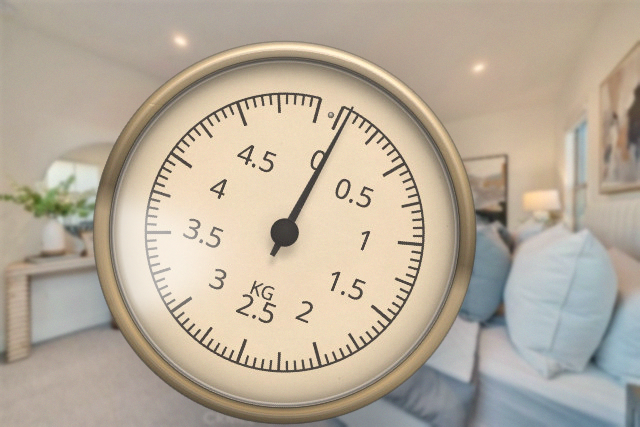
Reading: 0.05 (kg)
